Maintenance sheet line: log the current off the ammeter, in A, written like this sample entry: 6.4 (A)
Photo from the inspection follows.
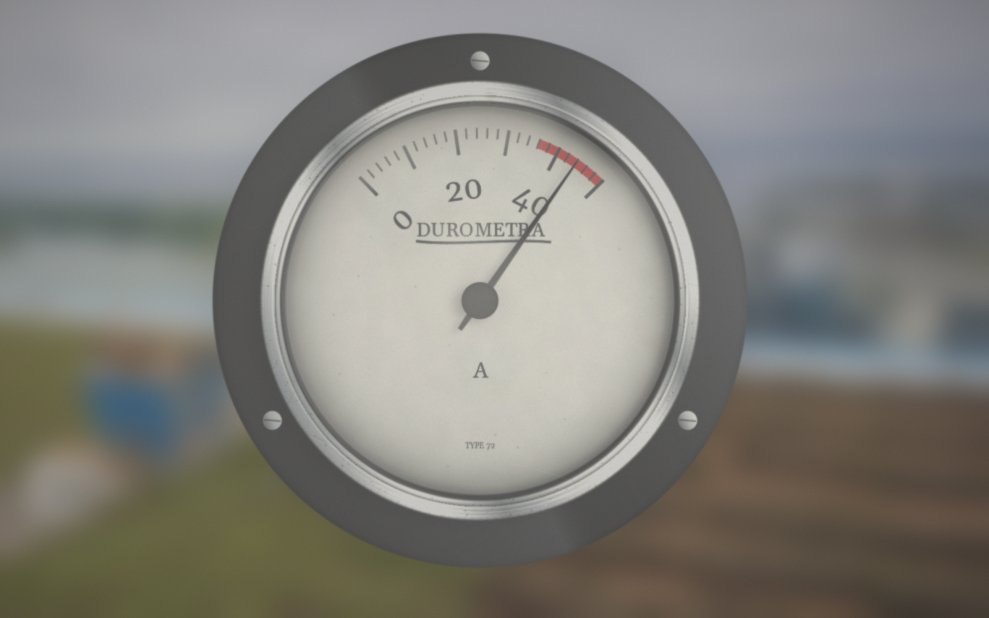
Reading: 44 (A)
